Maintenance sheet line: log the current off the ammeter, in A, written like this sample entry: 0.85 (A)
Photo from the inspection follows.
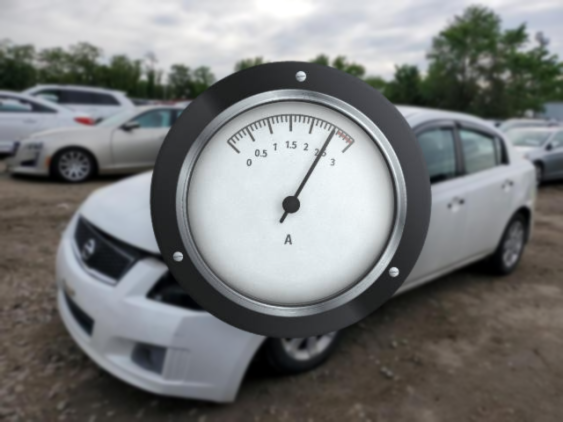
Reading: 2.5 (A)
